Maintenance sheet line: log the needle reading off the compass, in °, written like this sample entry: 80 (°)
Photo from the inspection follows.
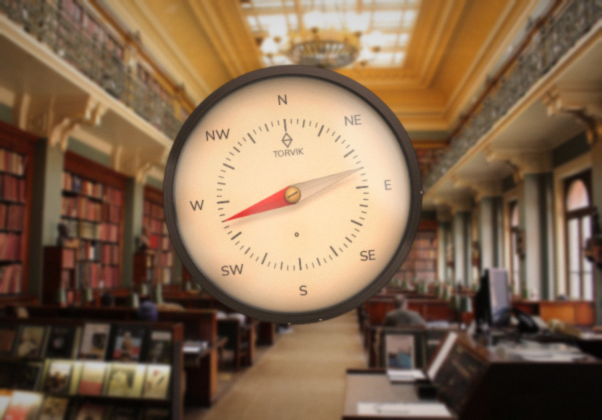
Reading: 255 (°)
